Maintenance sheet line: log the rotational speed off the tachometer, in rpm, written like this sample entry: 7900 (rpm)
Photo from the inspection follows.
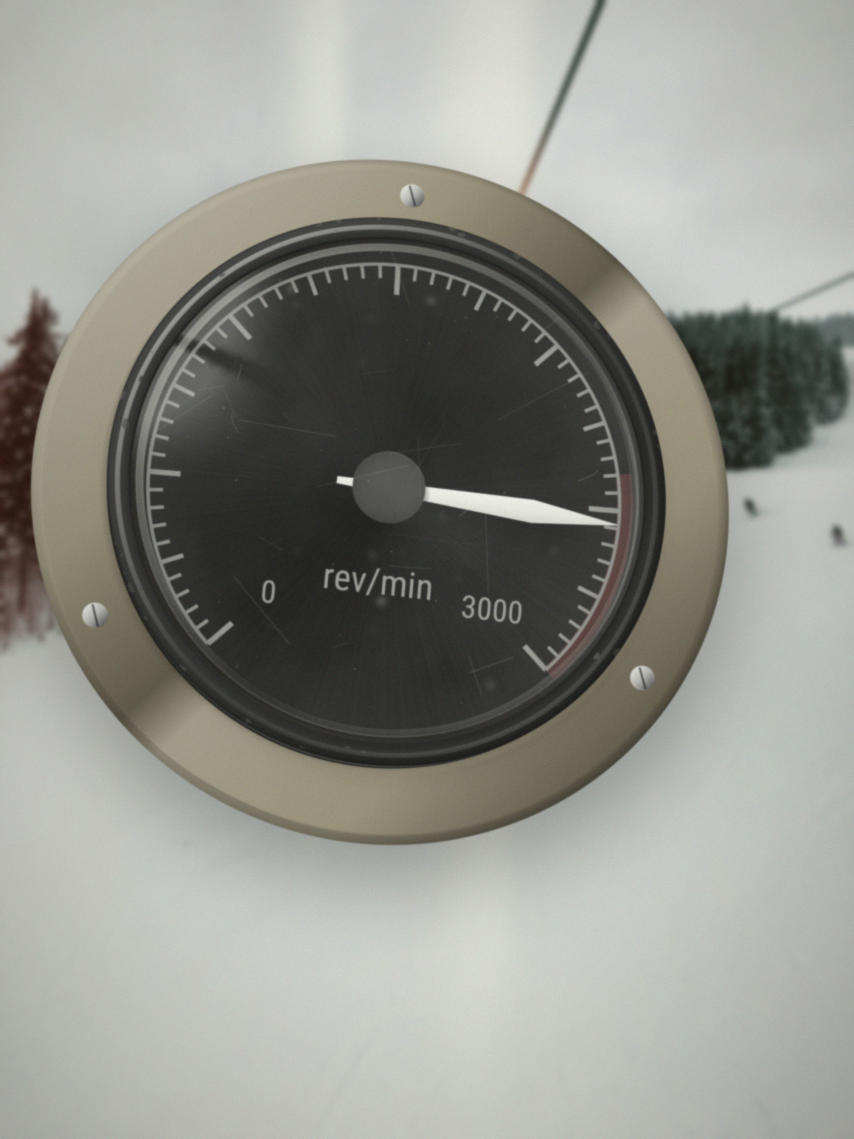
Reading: 2550 (rpm)
